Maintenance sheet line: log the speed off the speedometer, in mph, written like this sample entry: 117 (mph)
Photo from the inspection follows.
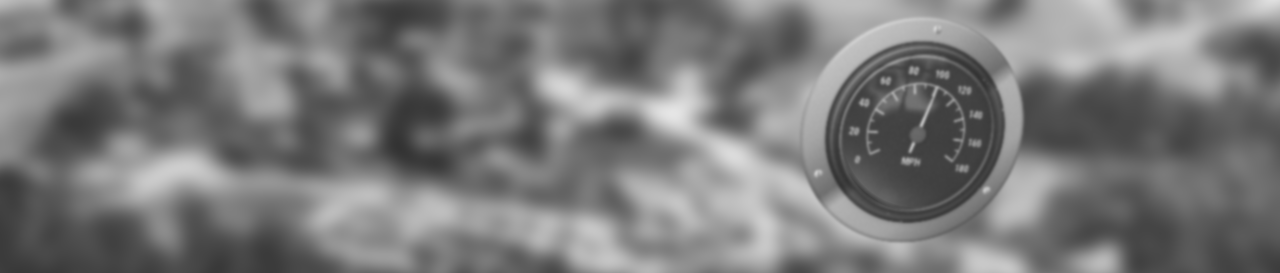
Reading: 100 (mph)
